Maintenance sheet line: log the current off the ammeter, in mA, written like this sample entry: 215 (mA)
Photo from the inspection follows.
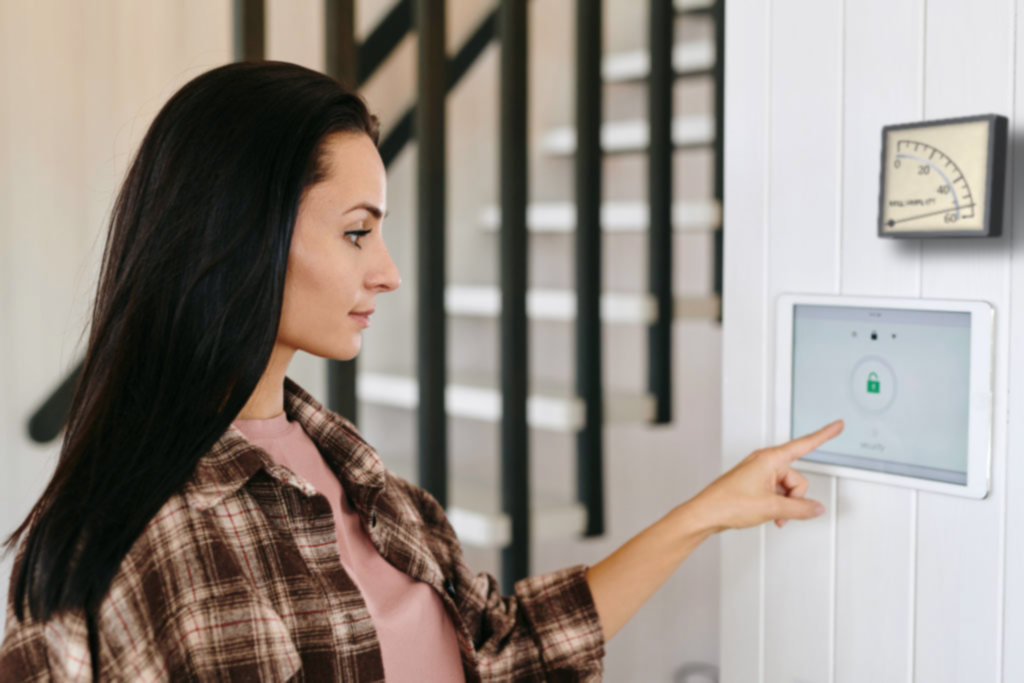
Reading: 55 (mA)
